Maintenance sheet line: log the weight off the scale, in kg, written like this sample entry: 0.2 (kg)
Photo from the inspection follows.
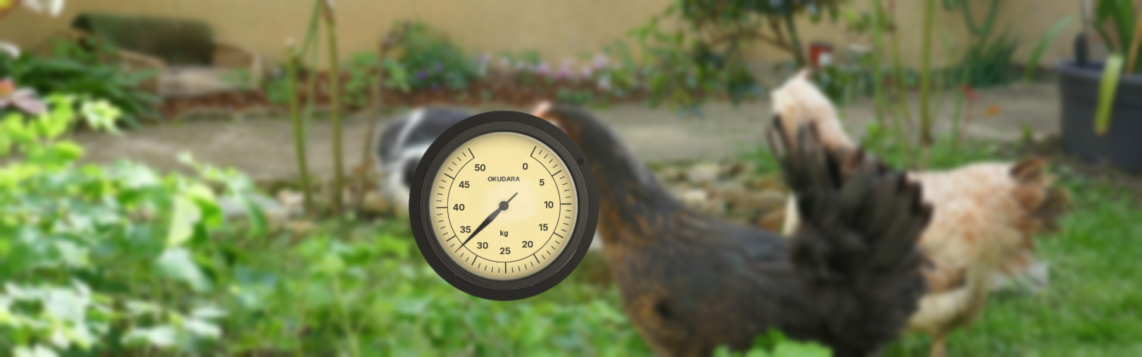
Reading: 33 (kg)
